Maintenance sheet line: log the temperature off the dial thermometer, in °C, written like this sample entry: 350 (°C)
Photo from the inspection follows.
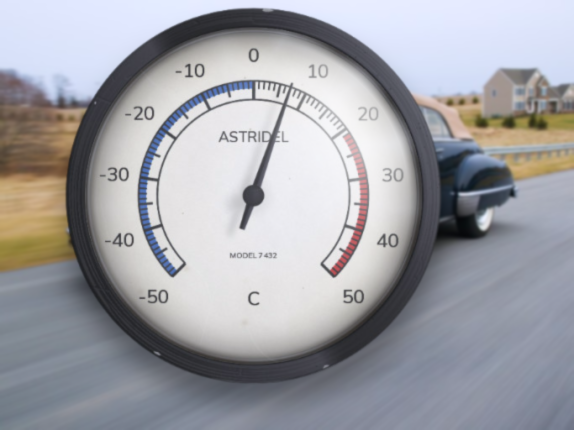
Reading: 7 (°C)
